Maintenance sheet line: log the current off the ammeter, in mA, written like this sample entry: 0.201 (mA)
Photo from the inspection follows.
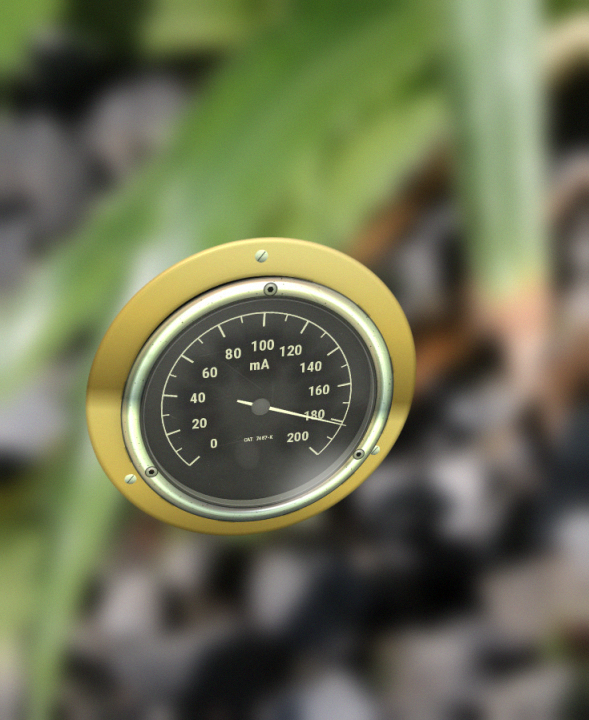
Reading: 180 (mA)
